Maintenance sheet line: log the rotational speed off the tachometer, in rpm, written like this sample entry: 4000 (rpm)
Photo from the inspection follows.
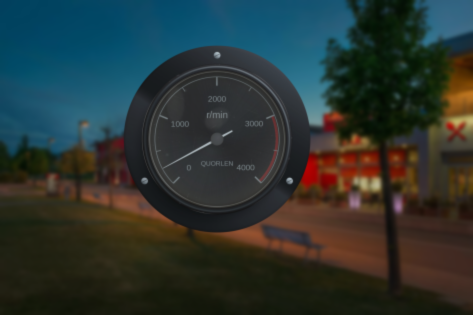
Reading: 250 (rpm)
